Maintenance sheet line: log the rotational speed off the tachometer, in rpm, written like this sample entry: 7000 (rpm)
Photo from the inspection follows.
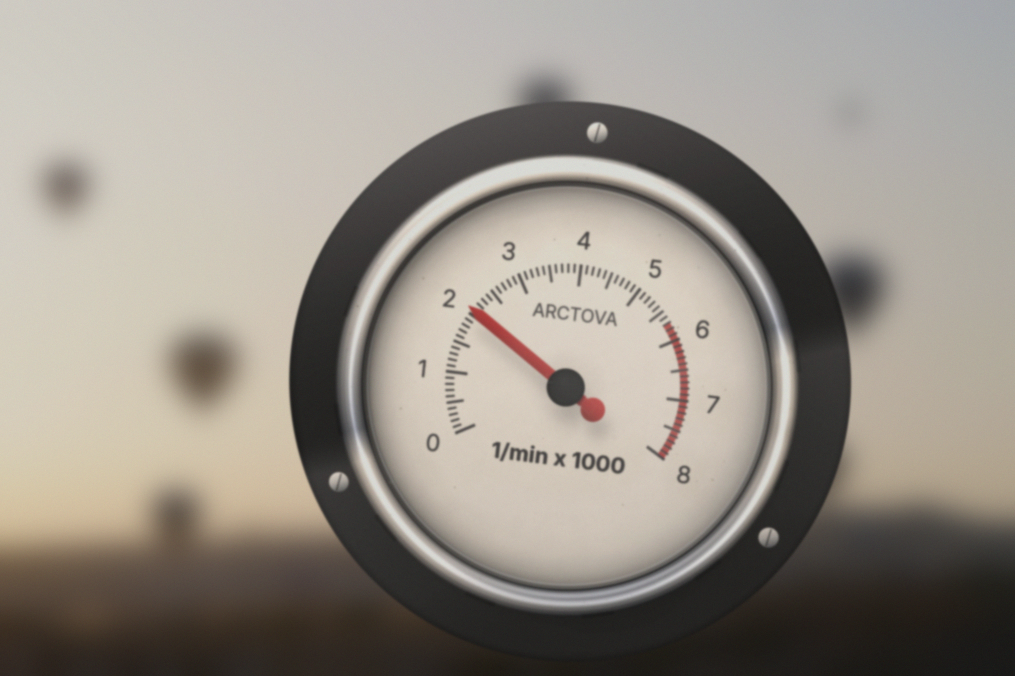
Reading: 2100 (rpm)
